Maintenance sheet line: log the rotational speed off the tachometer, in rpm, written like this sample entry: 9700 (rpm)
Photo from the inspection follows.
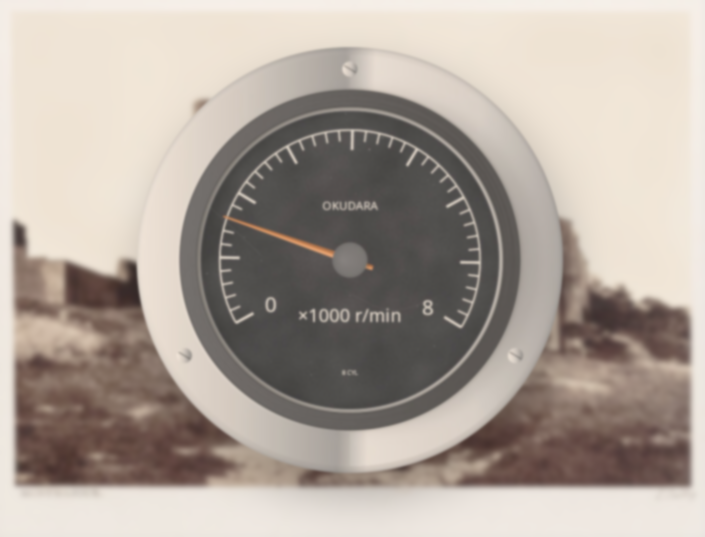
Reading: 1600 (rpm)
